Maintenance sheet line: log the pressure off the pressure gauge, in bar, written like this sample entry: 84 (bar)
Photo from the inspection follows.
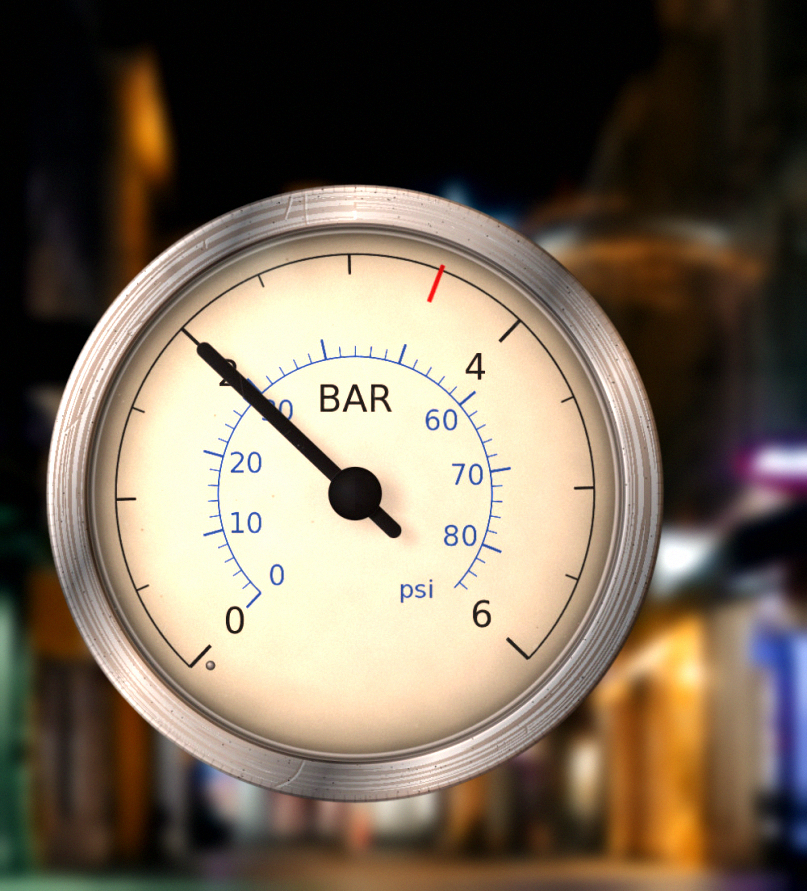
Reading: 2 (bar)
